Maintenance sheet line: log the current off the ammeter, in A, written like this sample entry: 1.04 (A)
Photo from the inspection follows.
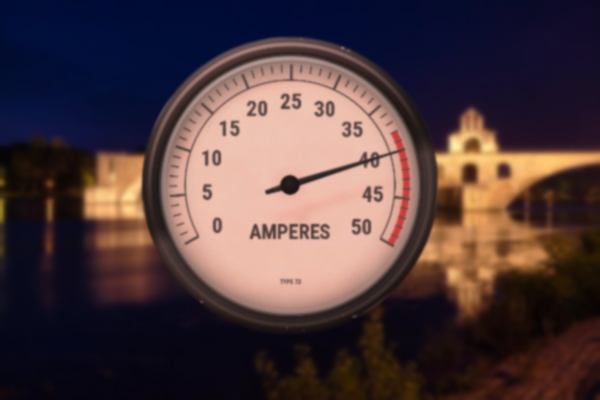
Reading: 40 (A)
